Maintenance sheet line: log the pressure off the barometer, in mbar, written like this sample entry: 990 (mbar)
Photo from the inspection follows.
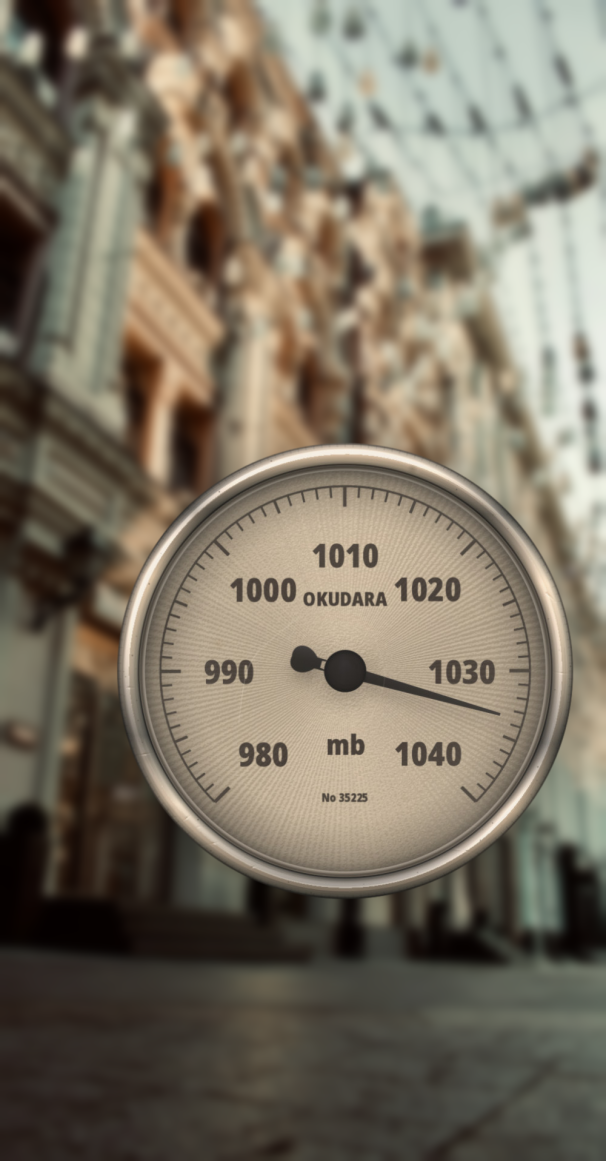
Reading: 1033.5 (mbar)
